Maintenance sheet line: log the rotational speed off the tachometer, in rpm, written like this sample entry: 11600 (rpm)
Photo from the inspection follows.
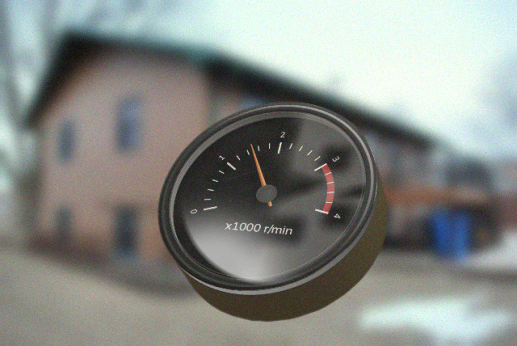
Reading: 1500 (rpm)
